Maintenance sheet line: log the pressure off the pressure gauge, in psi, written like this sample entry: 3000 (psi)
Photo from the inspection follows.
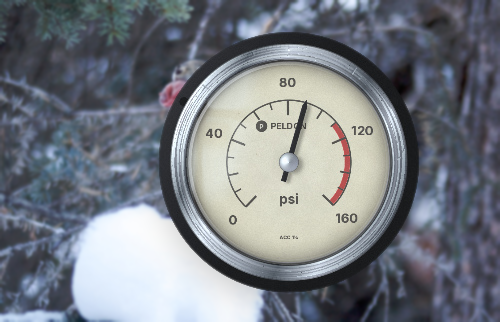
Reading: 90 (psi)
